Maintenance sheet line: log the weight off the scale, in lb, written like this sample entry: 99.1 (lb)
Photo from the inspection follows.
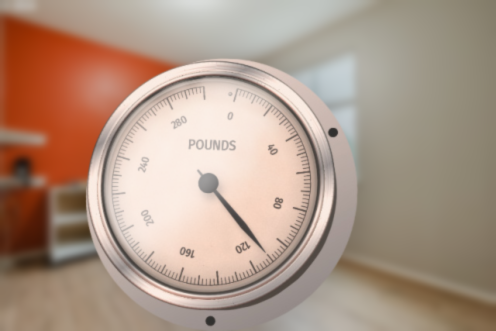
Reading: 110 (lb)
